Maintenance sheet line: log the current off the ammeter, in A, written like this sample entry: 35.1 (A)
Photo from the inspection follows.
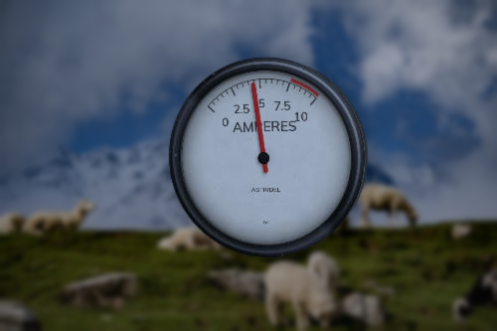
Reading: 4.5 (A)
